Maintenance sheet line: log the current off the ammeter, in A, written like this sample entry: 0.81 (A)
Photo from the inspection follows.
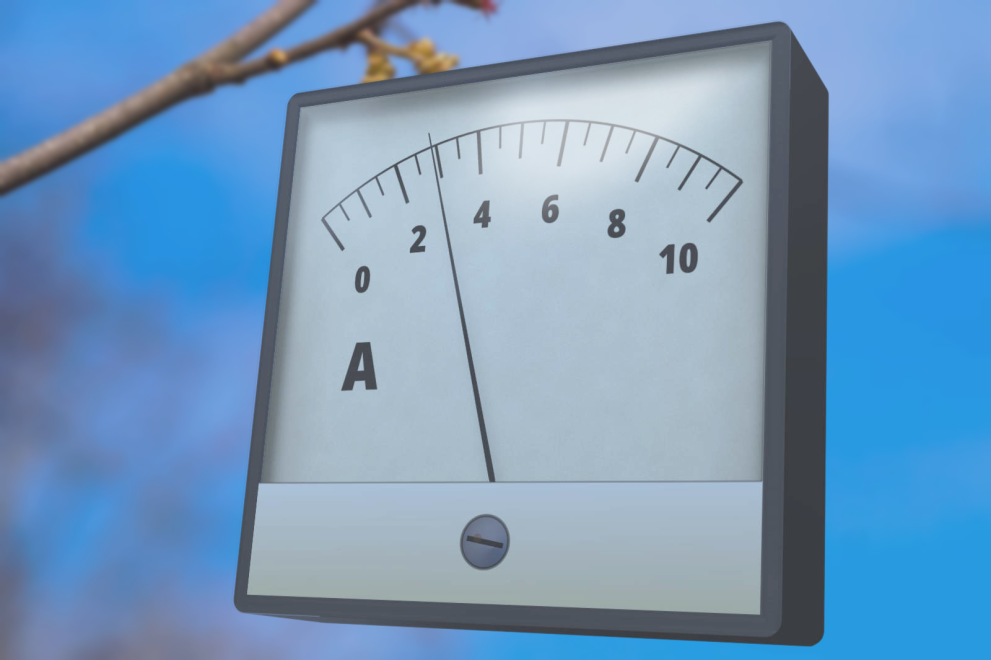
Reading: 3 (A)
